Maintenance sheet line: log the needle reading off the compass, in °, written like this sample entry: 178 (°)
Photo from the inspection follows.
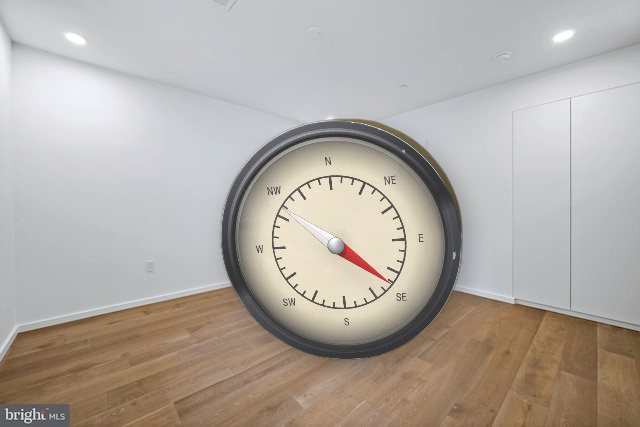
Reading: 130 (°)
